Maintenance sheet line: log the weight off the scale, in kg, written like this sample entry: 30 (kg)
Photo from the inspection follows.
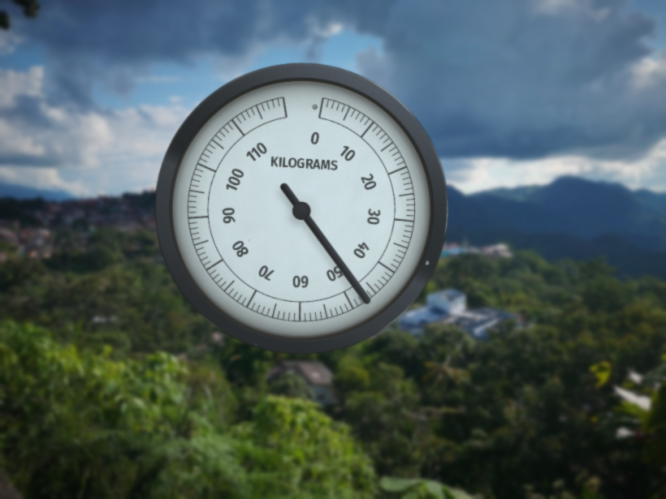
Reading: 47 (kg)
